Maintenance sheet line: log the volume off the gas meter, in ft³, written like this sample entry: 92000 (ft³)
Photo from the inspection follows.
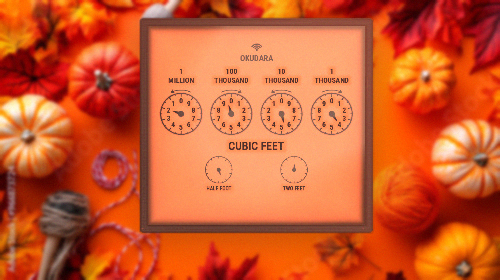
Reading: 195400 (ft³)
